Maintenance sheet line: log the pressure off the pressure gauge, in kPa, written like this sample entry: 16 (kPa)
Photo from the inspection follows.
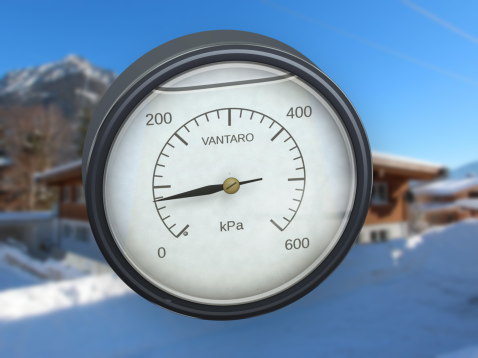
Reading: 80 (kPa)
